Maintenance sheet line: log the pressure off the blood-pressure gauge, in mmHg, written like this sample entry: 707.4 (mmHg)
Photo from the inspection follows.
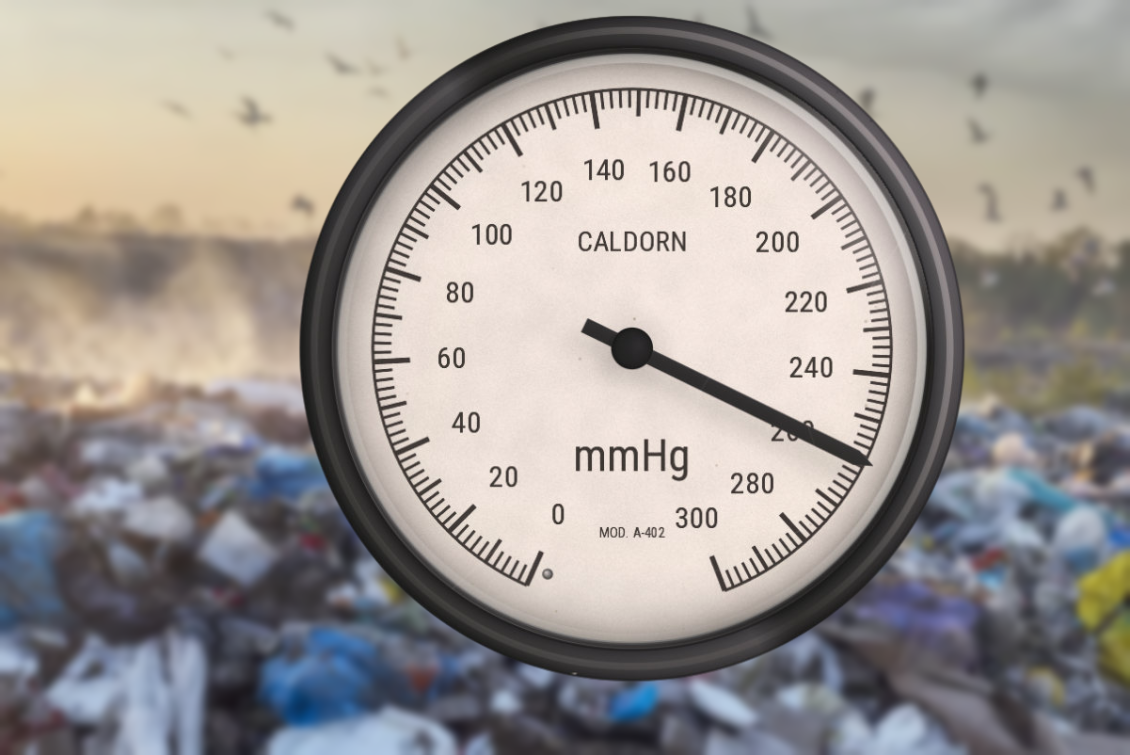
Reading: 259 (mmHg)
